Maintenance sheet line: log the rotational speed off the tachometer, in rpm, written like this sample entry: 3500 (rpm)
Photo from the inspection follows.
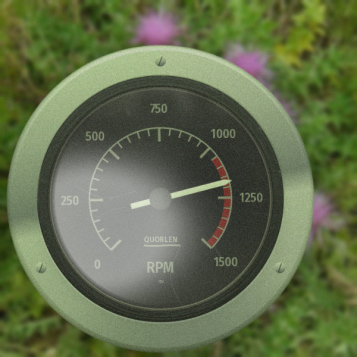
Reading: 1175 (rpm)
